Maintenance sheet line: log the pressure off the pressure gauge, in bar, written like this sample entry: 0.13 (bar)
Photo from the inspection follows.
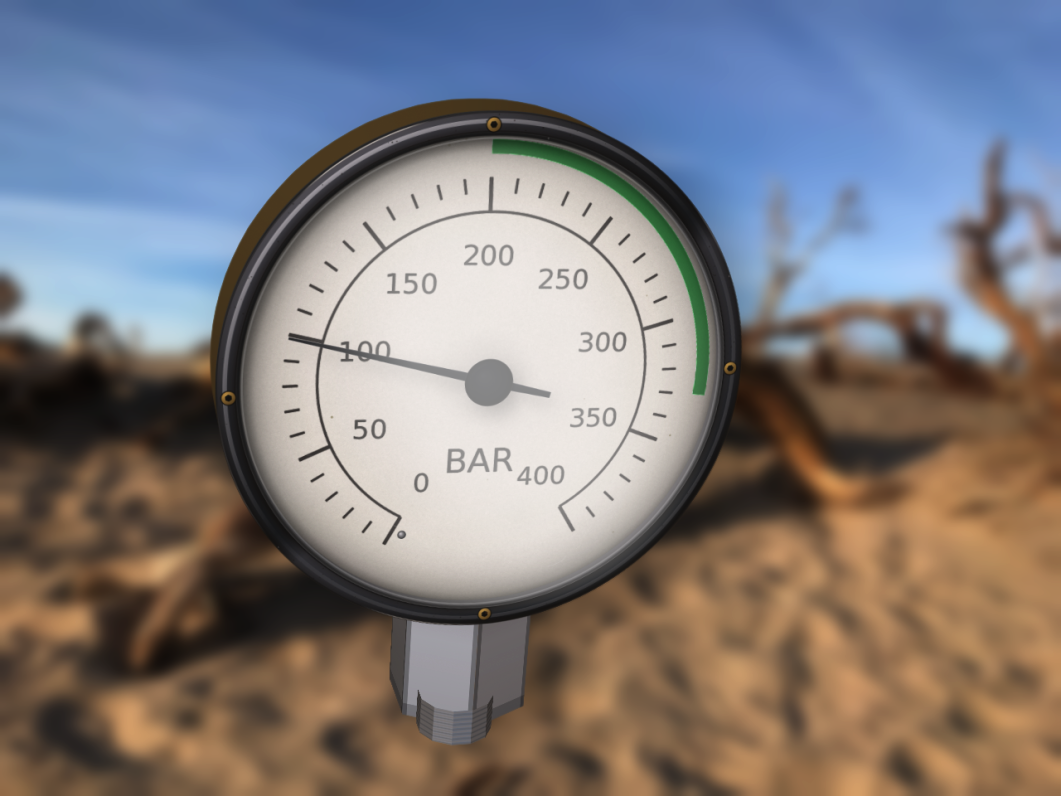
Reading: 100 (bar)
